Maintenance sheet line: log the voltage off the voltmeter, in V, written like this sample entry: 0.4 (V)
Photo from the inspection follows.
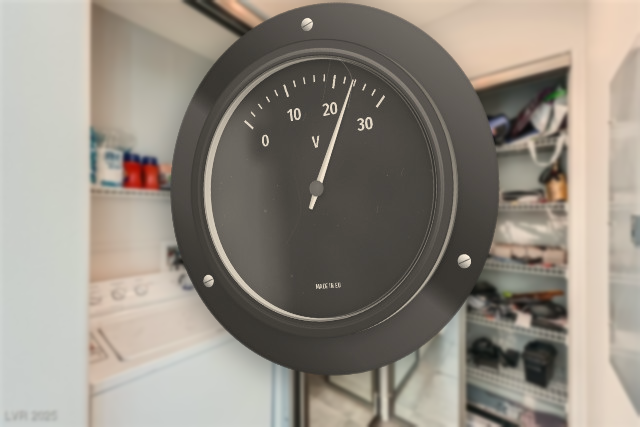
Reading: 24 (V)
